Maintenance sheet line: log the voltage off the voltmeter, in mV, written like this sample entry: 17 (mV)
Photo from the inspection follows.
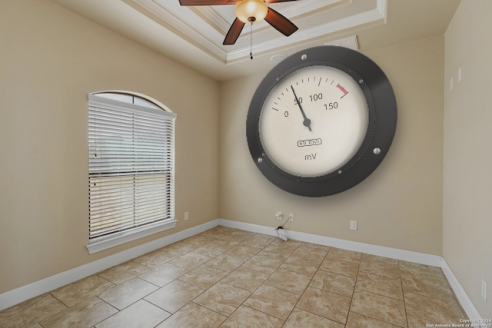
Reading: 50 (mV)
